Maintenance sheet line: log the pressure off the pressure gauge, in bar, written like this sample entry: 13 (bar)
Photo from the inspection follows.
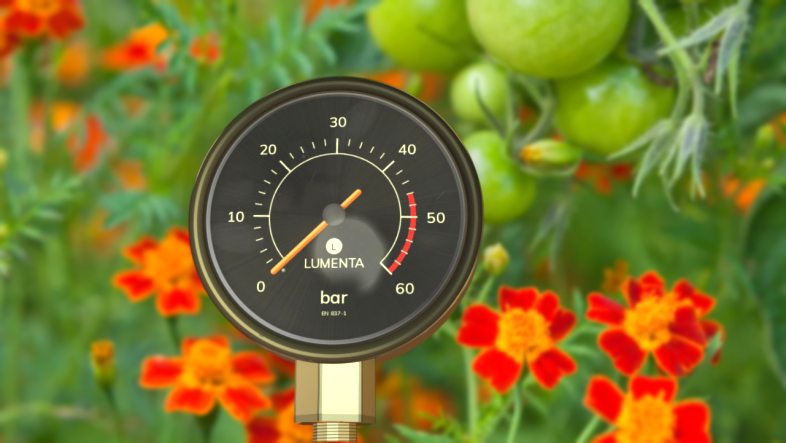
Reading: 0 (bar)
